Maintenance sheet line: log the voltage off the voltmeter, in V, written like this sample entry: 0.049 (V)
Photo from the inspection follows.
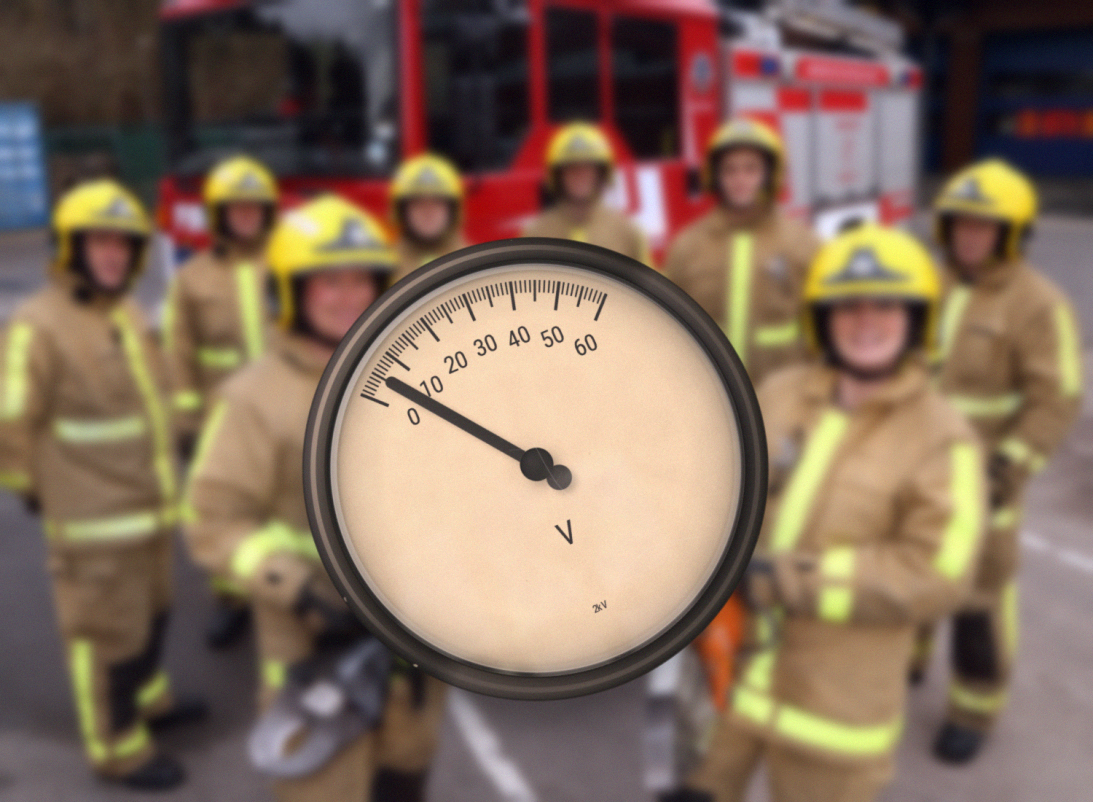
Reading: 5 (V)
